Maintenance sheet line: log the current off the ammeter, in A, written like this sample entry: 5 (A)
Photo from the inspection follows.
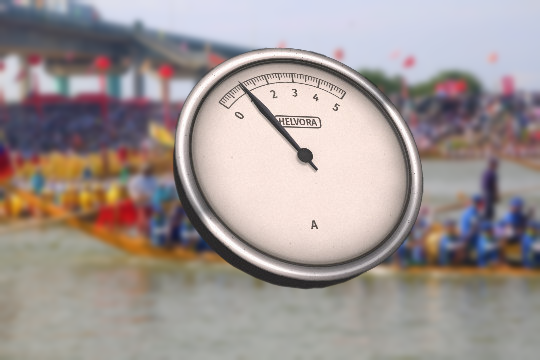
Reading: 1 (A)
